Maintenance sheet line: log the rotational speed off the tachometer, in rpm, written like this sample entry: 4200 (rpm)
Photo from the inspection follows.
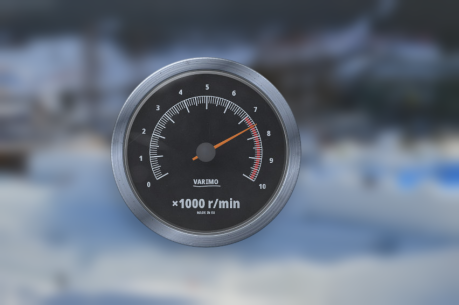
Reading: 7500 (rpm)
